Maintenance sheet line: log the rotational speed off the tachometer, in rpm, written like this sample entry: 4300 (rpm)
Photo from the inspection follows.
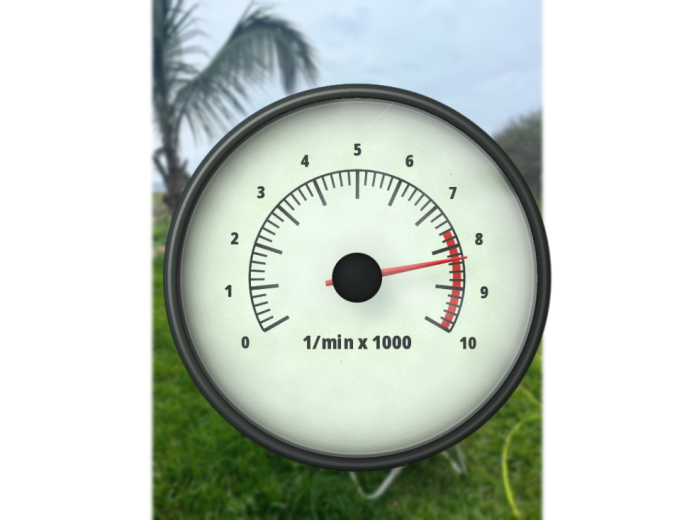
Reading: 8300 (rpm)
